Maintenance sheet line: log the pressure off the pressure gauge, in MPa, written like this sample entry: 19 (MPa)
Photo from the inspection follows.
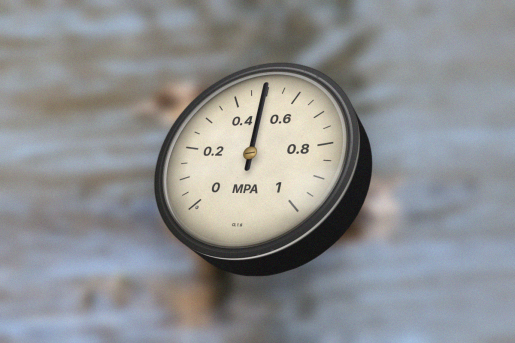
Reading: 0.5 (MPa)
